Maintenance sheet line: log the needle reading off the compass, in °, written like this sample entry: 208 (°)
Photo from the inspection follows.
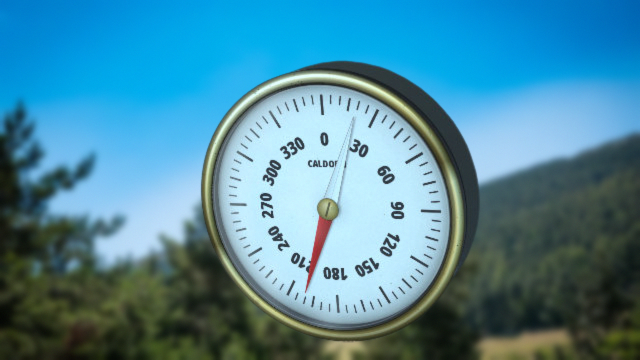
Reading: 200 (°)
